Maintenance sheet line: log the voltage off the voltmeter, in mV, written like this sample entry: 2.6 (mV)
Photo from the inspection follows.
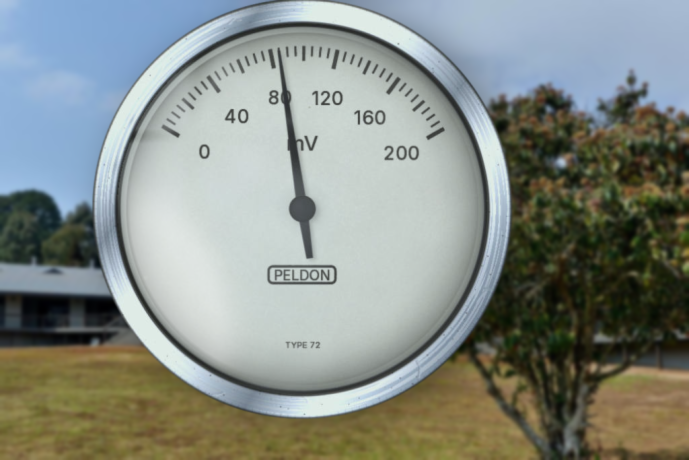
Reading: 85 (mV)
